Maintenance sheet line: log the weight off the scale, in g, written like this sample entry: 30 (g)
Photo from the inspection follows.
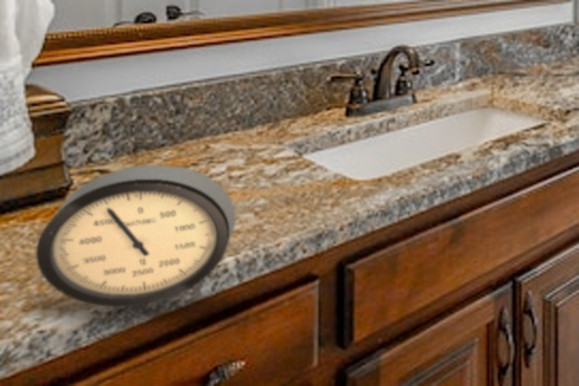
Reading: 4750 (g)
